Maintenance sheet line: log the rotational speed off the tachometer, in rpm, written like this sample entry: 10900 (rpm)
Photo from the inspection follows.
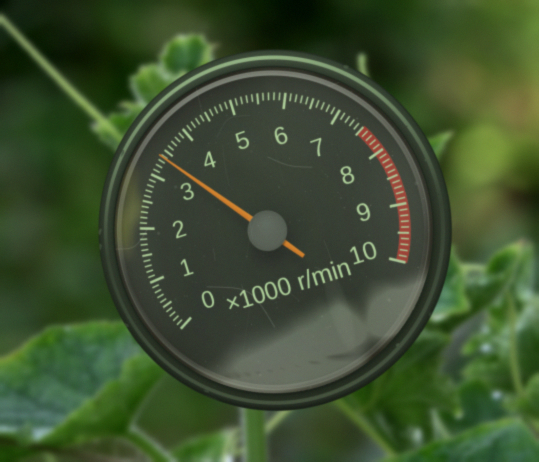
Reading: 3400 (rpm)
